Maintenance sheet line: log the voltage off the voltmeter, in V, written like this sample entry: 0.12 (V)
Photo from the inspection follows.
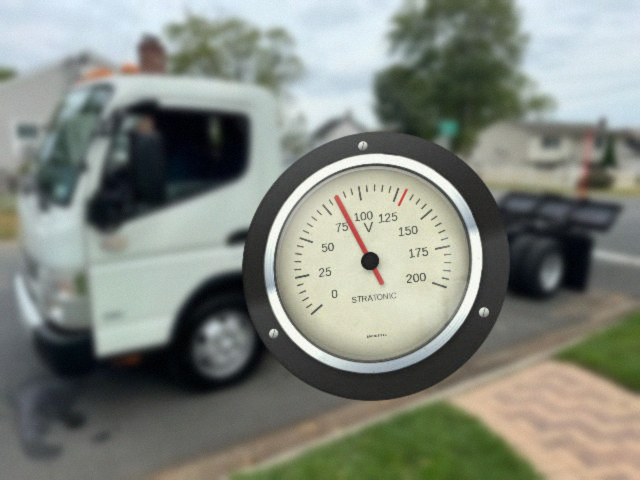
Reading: 85 (V)
